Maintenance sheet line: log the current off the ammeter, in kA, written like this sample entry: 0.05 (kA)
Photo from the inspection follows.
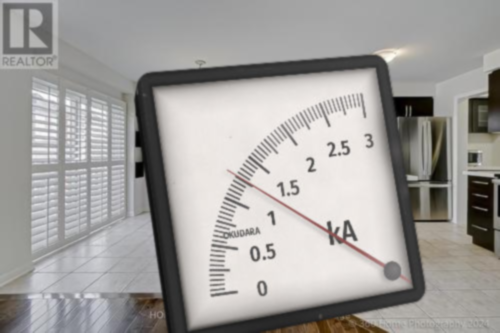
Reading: 1.25 (kA)
